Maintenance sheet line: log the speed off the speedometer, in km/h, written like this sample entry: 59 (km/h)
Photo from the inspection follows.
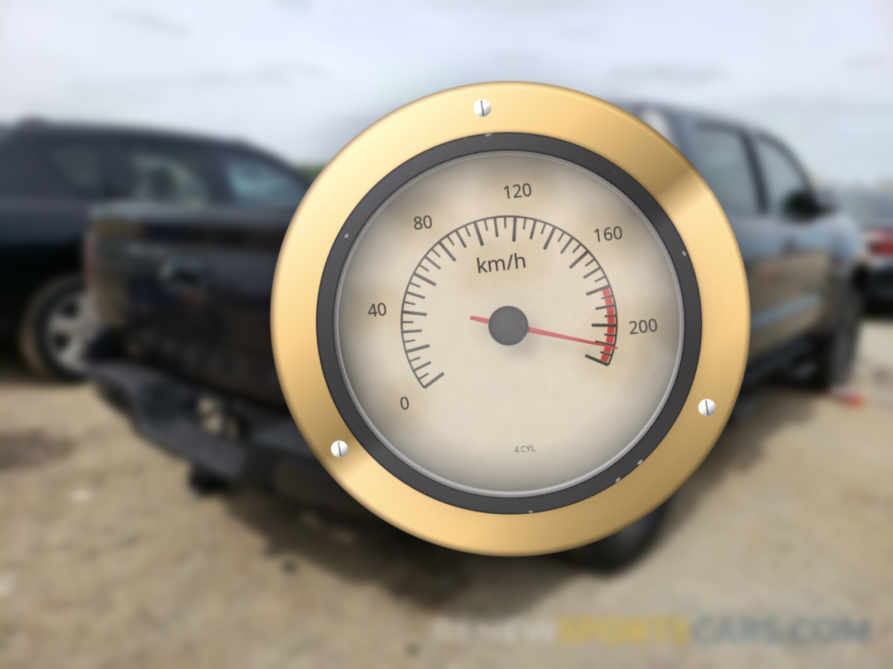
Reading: 210 (km/h)
